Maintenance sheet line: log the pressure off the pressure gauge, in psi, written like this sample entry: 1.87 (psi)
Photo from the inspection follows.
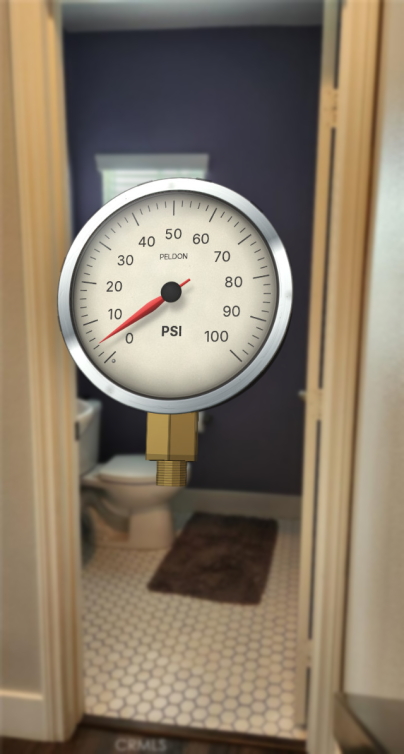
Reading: 4 (psi)
